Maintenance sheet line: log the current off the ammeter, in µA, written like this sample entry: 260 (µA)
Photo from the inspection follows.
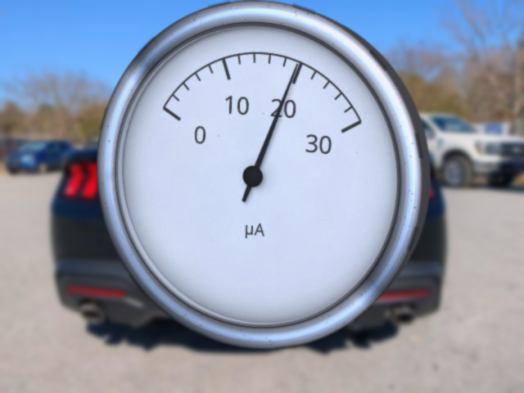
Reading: 20 (µA)
